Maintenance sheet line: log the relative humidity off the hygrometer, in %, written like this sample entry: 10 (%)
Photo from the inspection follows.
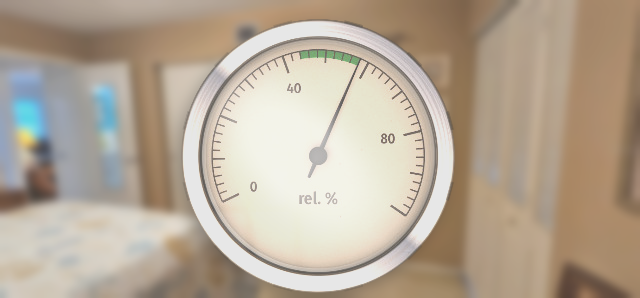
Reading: 58 (%)
